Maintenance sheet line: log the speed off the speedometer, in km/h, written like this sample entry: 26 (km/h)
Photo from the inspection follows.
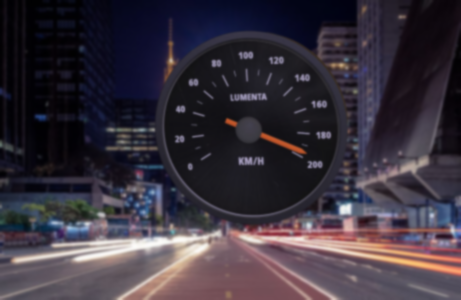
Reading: 195 (km/h)
